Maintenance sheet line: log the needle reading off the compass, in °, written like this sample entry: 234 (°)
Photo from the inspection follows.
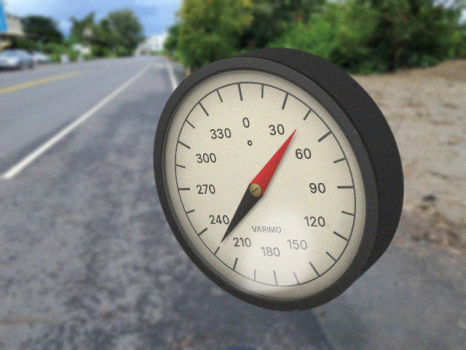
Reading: 45 (°)
